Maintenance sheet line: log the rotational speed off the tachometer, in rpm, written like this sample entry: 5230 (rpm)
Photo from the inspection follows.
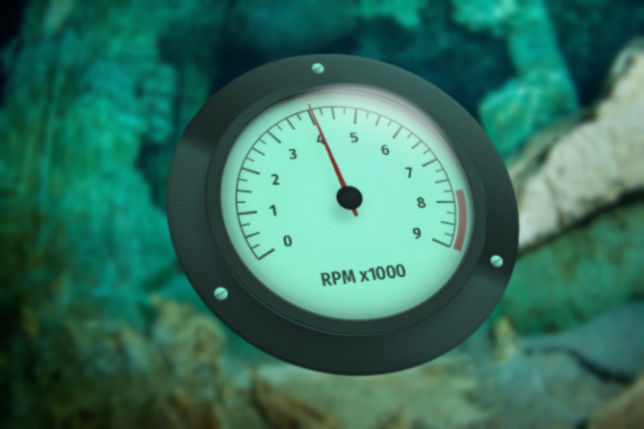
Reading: 4000 (rpm)
